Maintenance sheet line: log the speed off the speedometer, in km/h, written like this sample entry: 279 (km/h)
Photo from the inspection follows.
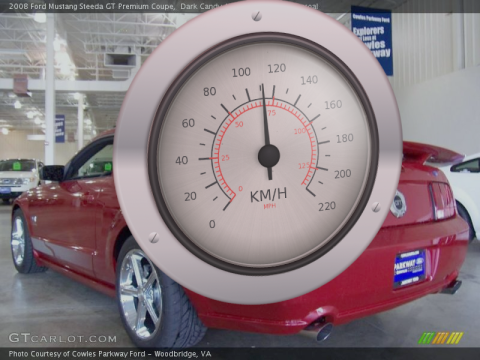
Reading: 110 (km/h)
